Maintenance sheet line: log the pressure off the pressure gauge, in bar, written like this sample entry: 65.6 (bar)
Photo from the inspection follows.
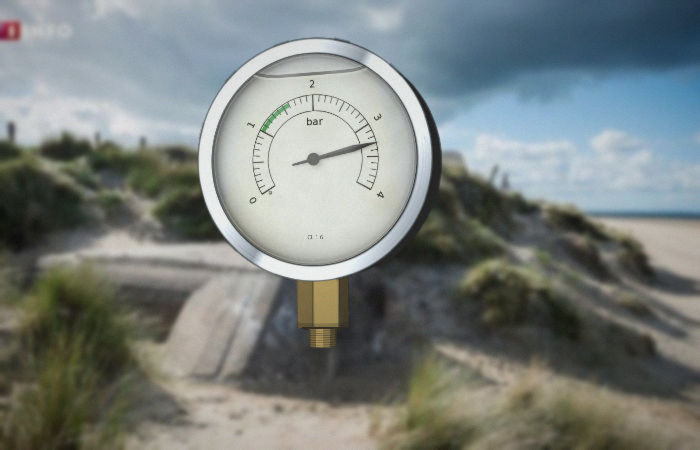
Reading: 3.3 (bar)
